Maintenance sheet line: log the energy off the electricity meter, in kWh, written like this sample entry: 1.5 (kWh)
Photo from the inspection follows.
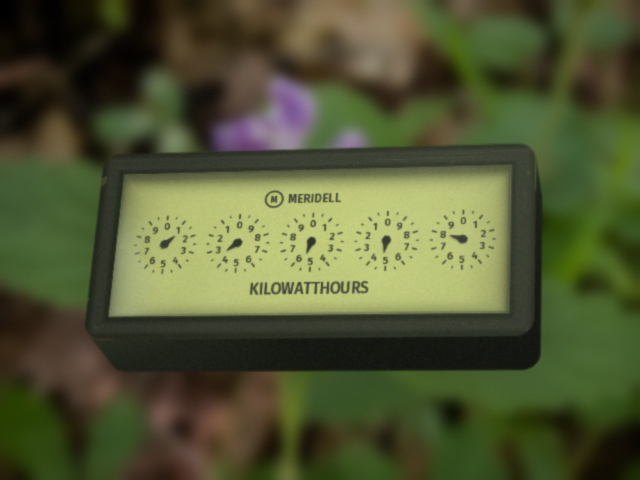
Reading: 13548 (kWh)
